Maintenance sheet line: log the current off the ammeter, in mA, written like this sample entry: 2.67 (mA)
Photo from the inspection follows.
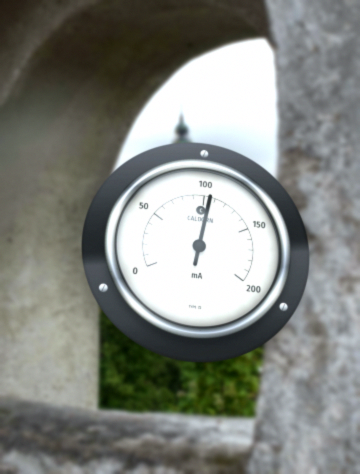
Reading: 105 (mA)
